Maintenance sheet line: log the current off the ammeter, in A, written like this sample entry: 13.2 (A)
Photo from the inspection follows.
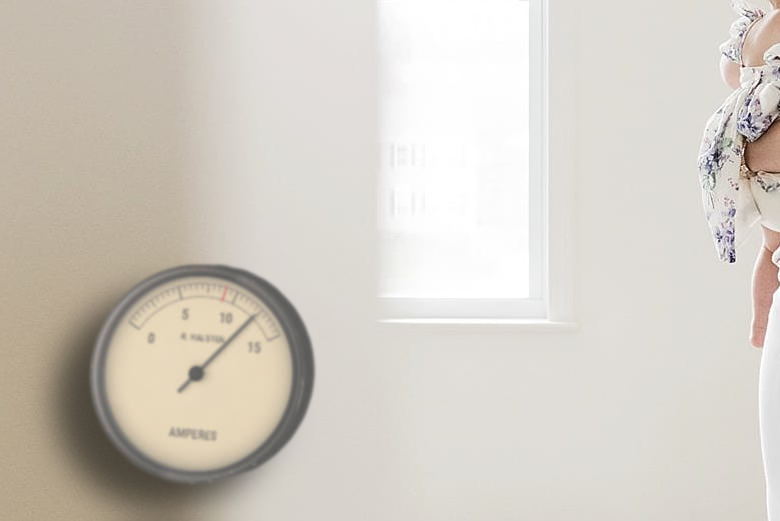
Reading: 12.5 (A)
